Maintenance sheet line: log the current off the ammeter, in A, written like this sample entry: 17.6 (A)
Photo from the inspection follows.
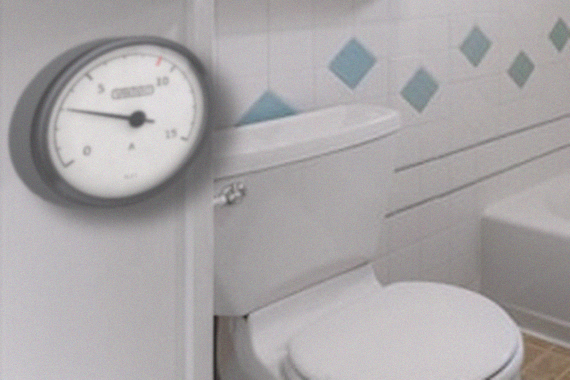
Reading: 3 (A)
